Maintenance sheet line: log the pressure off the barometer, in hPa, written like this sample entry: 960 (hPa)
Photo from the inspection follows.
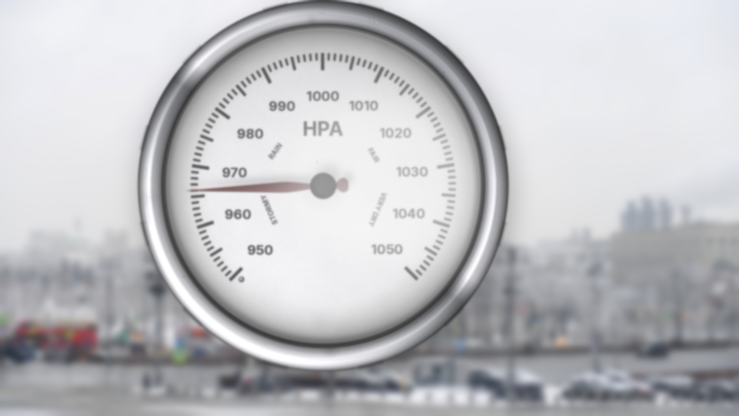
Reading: 966 (hPa)
